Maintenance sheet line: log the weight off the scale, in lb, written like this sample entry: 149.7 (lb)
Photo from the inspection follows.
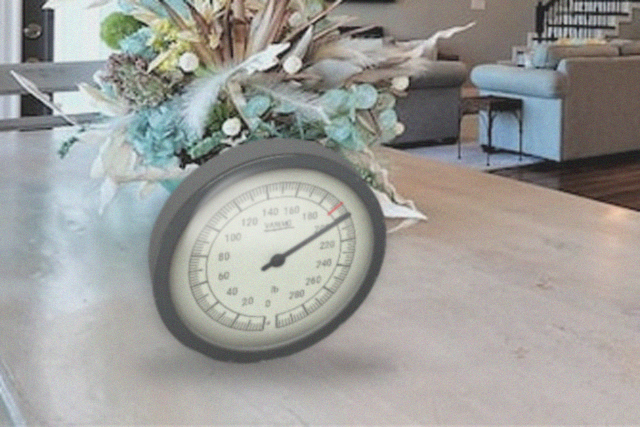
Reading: 200 (lb)
